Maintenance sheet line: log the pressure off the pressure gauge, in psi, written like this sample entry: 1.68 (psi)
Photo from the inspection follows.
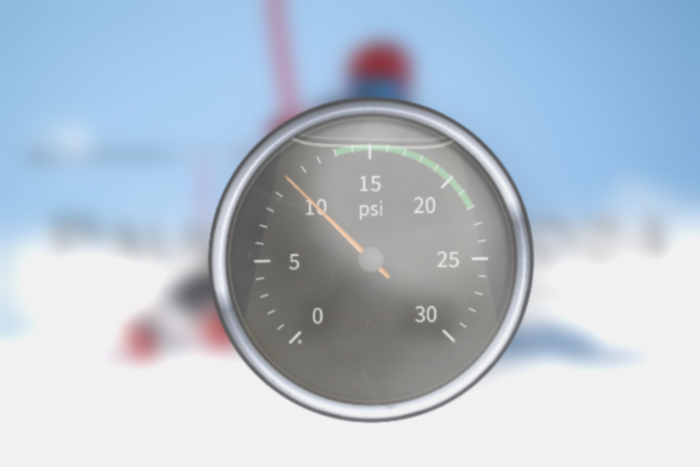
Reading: 10 (psi)
